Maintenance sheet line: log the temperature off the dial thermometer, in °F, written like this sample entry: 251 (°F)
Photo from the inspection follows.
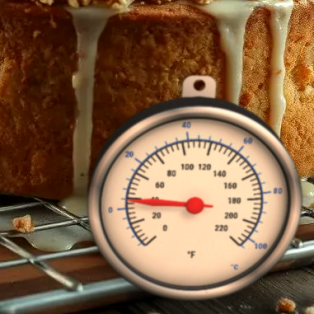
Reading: 40 (°F)
